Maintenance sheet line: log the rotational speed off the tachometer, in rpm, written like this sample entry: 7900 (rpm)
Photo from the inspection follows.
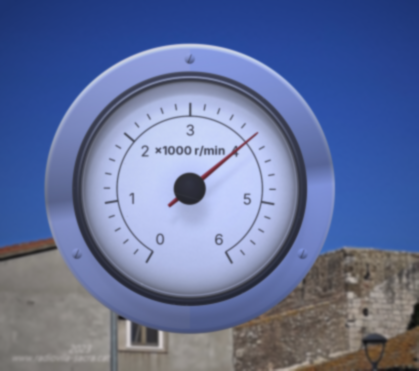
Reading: 4000 (rpm)
